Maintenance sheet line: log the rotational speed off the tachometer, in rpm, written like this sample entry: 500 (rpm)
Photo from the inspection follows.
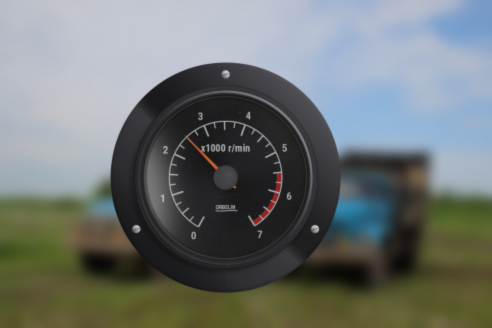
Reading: 2500 (rpm)
